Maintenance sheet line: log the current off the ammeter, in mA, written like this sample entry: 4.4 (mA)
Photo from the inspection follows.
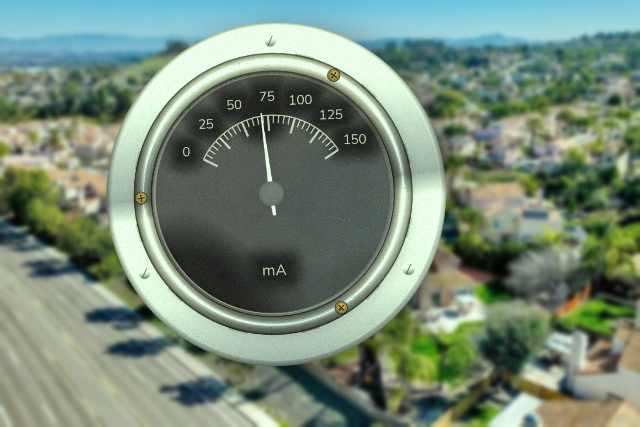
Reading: 70 (mA)
